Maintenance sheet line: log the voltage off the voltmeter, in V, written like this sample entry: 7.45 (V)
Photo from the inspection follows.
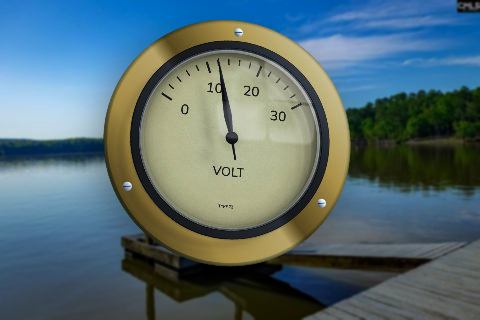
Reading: 12 (V)
